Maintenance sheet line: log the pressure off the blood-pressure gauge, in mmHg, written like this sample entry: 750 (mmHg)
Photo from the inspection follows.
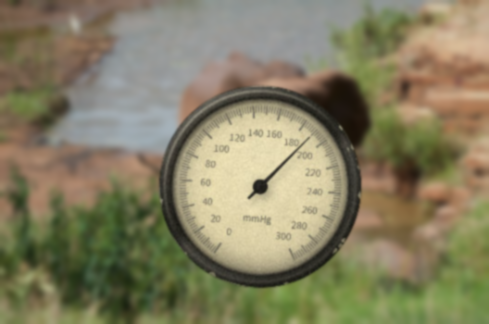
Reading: 190 (mmHg)
